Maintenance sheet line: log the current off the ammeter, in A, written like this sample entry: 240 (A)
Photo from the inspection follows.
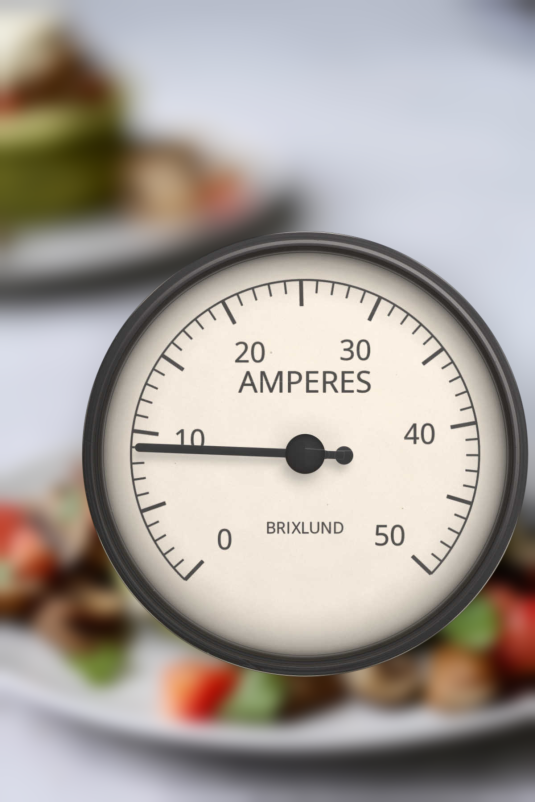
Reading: 9 (A)
